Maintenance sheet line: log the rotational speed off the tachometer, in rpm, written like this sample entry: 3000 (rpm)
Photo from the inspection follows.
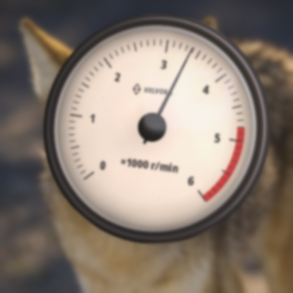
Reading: 3400 (rpm)
